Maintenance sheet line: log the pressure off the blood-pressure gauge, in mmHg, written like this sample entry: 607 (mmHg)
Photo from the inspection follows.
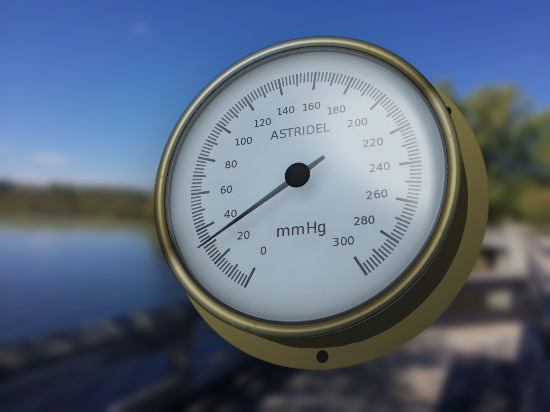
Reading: 30 (mmHg)
